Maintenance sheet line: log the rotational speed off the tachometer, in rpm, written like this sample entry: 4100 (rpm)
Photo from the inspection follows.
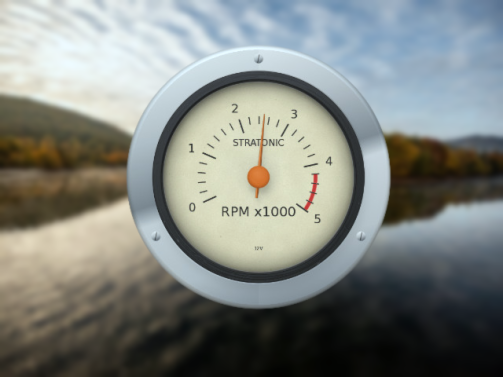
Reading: 2500 (rpm)
